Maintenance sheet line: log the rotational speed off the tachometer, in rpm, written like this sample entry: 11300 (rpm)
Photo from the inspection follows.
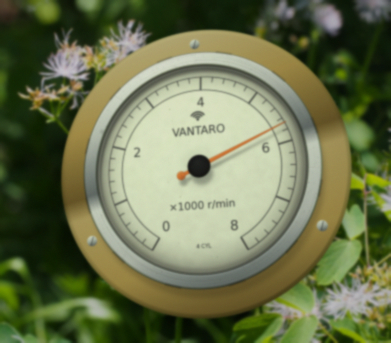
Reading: 5700 (rpm)
